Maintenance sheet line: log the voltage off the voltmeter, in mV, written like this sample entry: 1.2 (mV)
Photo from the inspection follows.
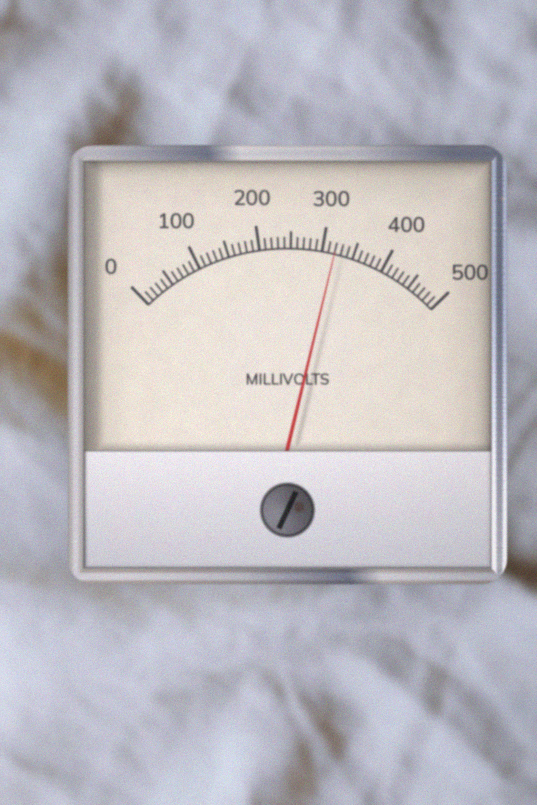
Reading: 320 (mV)
